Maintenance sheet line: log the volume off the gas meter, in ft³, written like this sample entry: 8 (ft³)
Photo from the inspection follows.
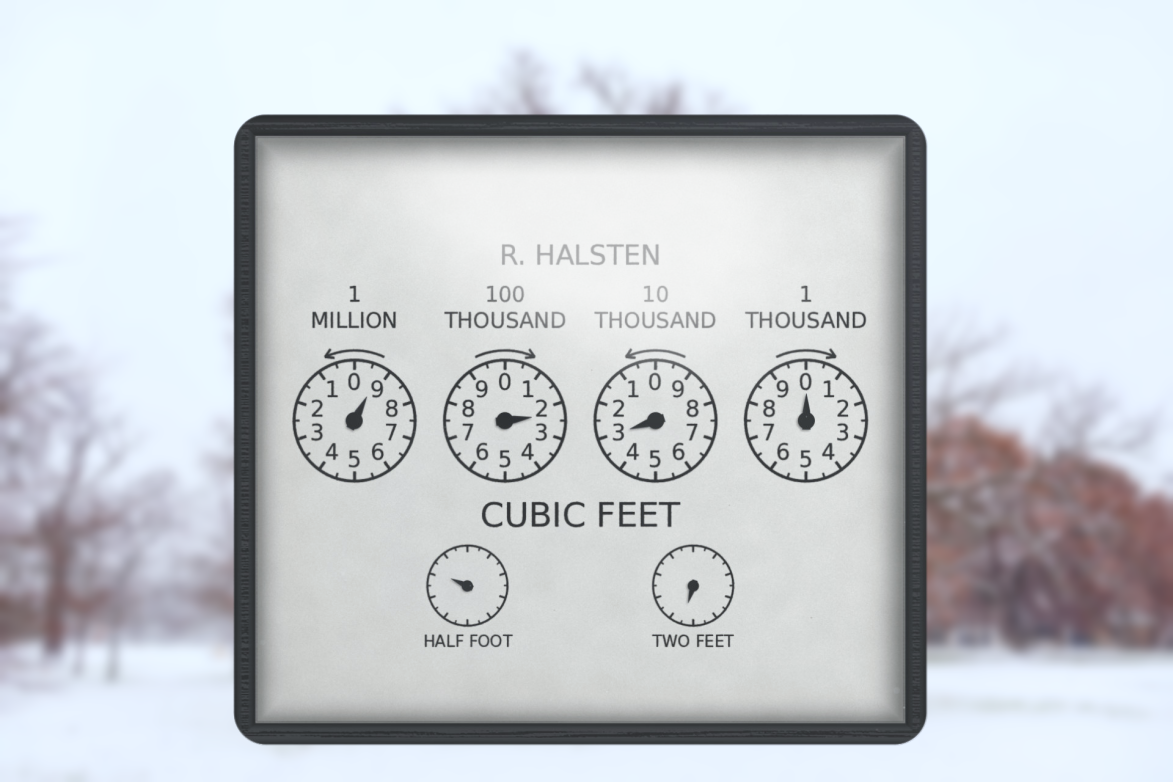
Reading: 923000 (ft³)
